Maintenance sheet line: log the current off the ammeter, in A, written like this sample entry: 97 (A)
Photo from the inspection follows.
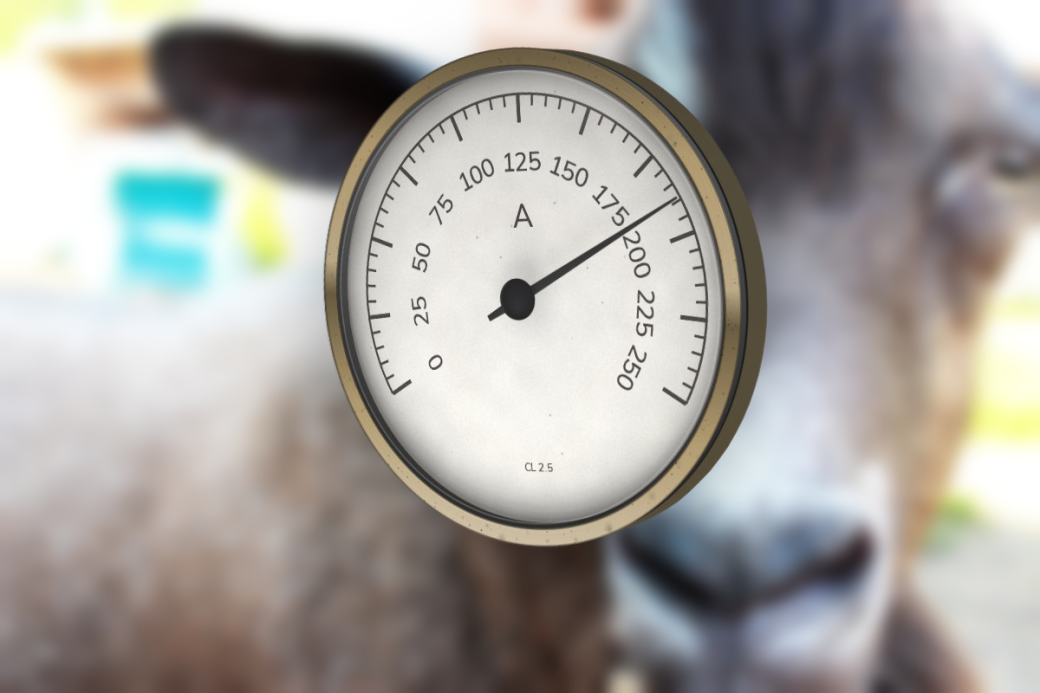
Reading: 190 (A)
